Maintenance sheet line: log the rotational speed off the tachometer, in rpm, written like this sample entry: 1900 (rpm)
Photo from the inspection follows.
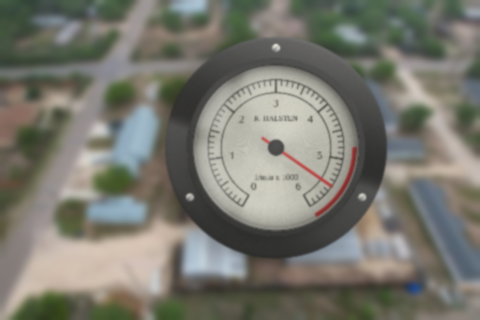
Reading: 5500 (rpm)
